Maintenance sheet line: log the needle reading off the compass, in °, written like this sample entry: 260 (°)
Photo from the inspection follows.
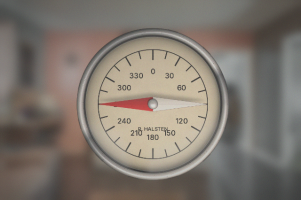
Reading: 270 (°)
